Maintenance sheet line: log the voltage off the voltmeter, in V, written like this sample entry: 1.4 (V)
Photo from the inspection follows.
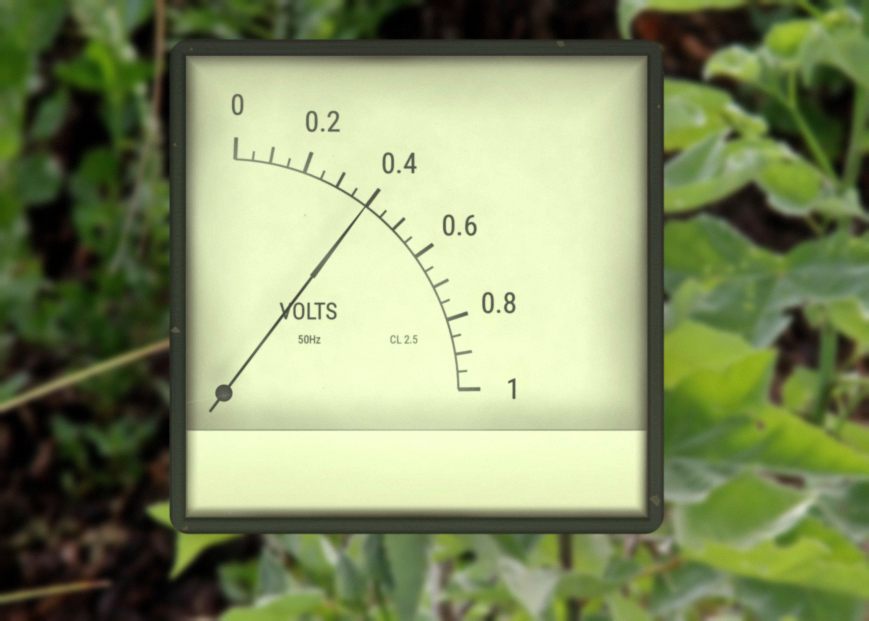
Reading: 0.4 (V)
